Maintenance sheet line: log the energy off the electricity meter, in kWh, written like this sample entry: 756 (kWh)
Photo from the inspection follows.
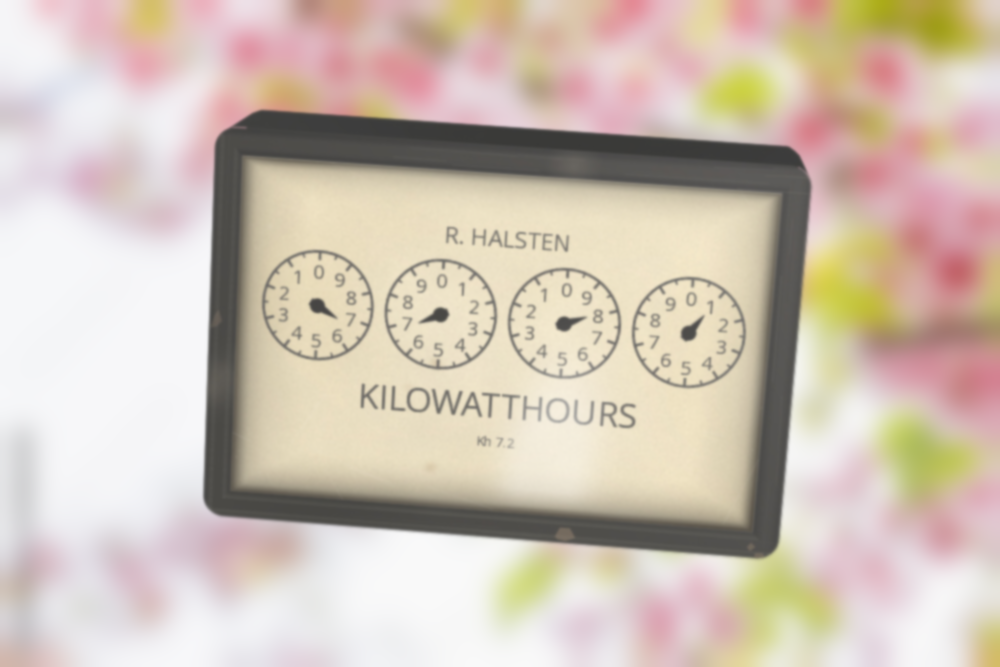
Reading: 6681 (kWh)
